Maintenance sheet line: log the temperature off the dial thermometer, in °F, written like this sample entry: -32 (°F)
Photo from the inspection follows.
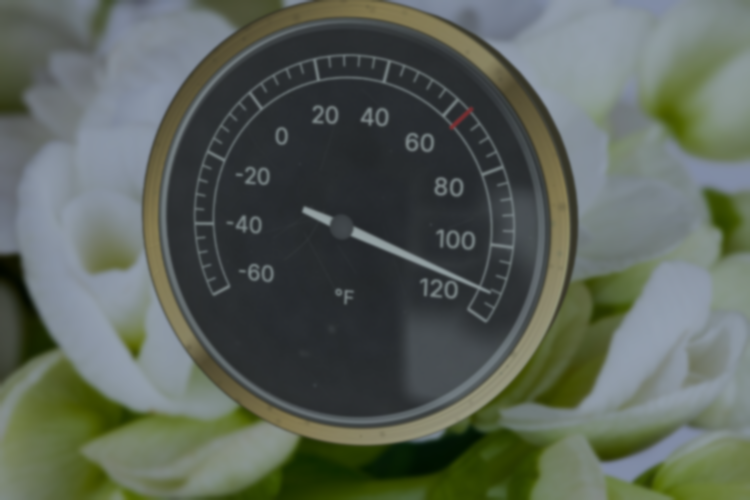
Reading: 112 (°F)
